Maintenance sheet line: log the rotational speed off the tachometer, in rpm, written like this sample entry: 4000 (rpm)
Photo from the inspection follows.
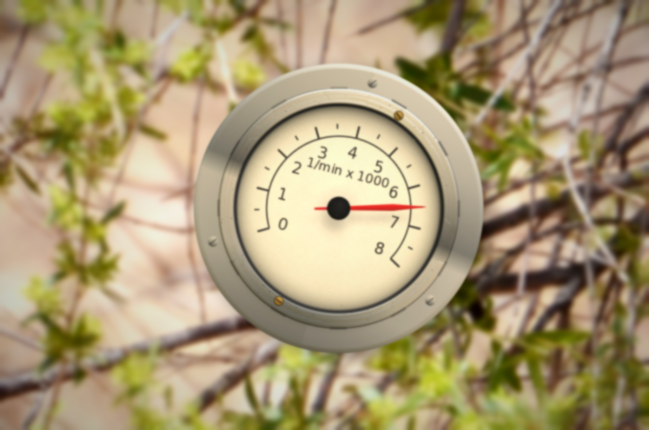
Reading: 6500 (rpm)
